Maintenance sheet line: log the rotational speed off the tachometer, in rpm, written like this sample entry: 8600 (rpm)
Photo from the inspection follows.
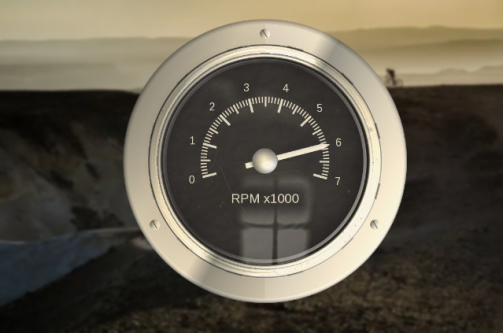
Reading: 6000 (rpm)
